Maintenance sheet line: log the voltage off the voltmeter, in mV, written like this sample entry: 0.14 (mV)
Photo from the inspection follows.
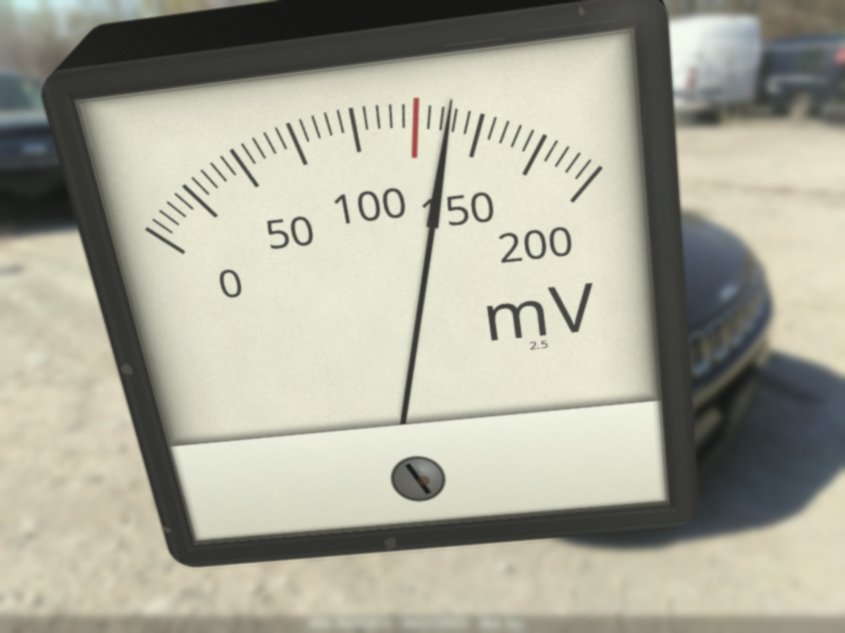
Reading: 137.5 (mV)
